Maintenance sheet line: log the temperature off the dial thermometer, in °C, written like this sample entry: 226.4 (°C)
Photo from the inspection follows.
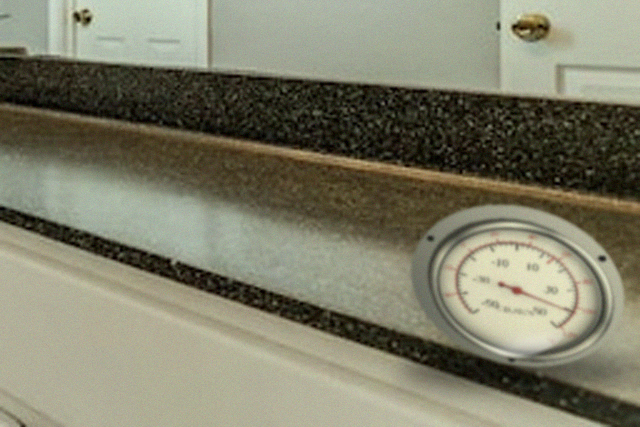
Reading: 40 (°C)
